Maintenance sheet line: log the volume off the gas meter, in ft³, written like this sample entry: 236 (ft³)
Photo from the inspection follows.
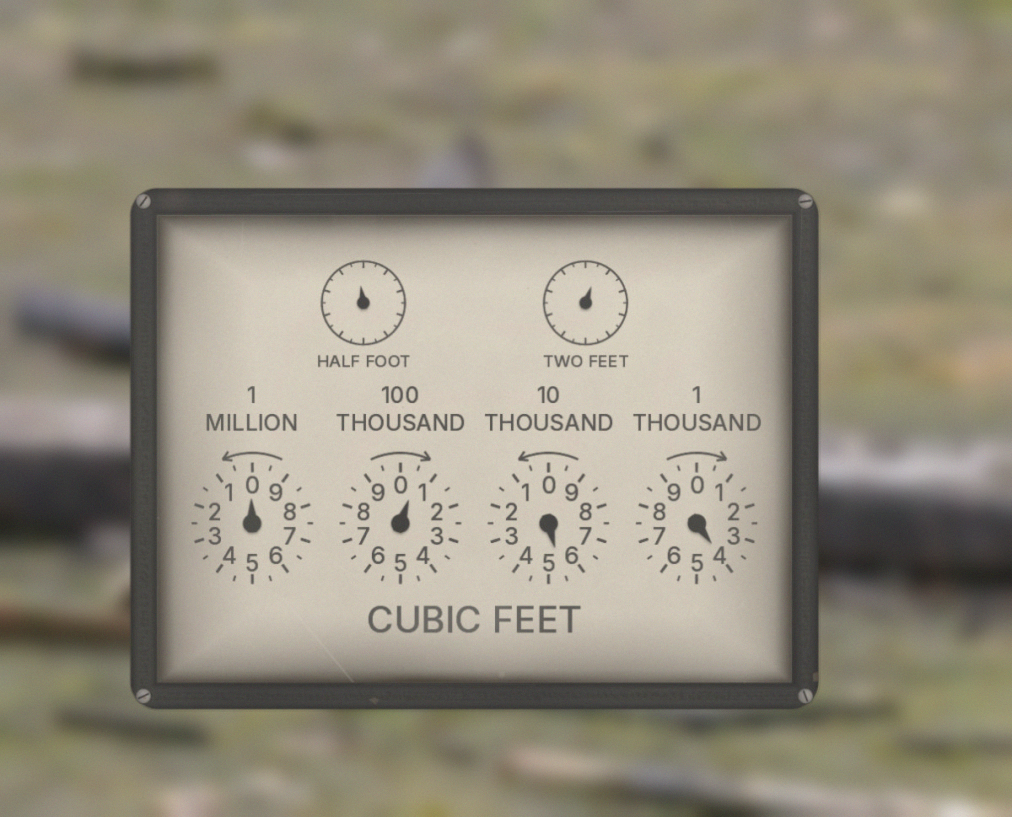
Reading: 5400 (ft³)
